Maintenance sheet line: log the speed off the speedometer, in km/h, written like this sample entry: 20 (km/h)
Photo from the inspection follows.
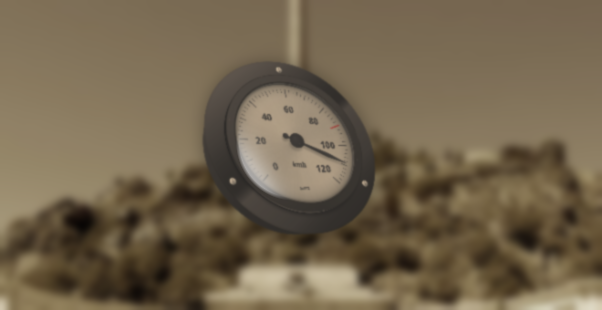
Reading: 110 (km/h)
